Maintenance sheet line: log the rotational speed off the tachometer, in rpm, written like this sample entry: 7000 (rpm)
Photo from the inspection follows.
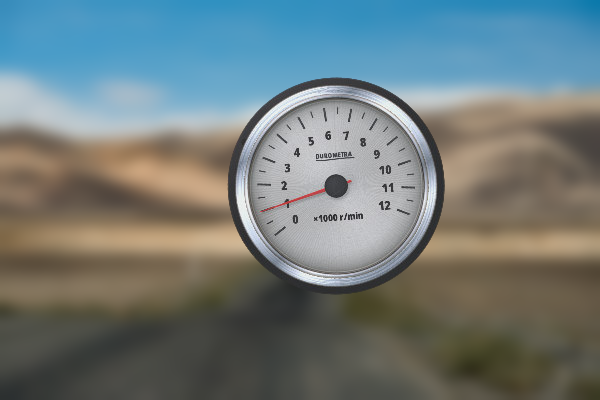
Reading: 1000 (rpm)
